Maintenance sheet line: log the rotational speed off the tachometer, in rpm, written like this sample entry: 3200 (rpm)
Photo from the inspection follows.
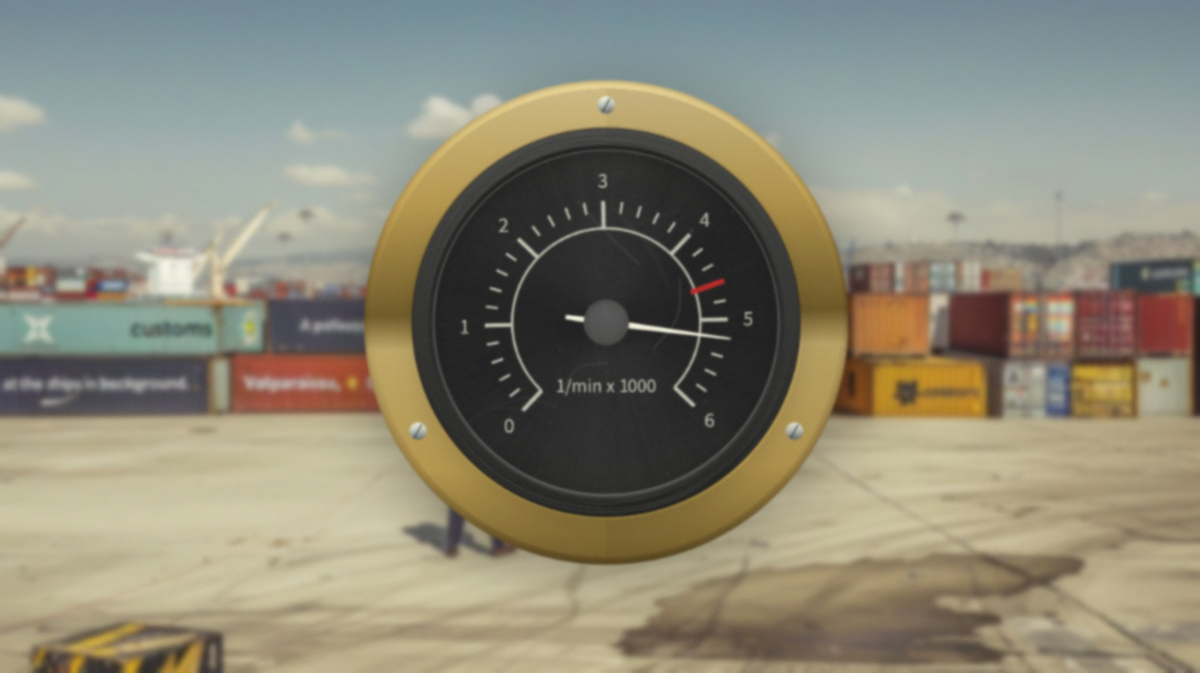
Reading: 5200 (rpm)
